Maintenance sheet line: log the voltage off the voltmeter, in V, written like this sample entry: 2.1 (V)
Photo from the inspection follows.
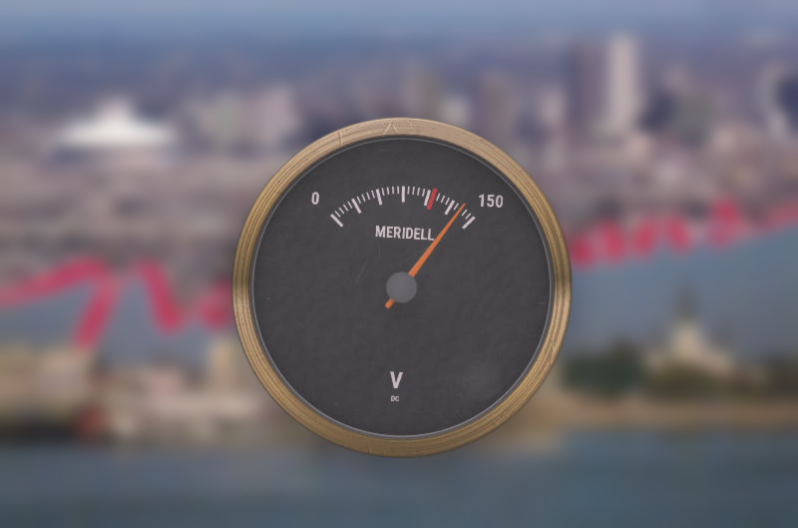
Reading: 135 (V)
